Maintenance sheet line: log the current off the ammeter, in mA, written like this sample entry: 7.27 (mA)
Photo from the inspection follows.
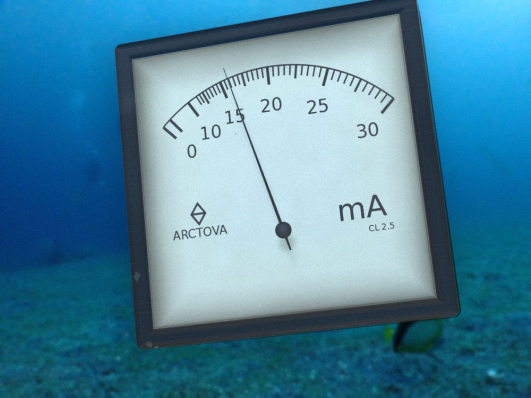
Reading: 16 (mA)
